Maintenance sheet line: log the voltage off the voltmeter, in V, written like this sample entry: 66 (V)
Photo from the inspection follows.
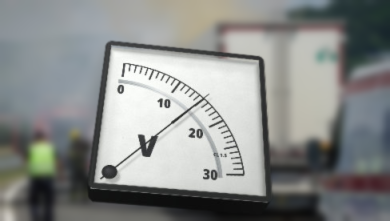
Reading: 15 (V)
